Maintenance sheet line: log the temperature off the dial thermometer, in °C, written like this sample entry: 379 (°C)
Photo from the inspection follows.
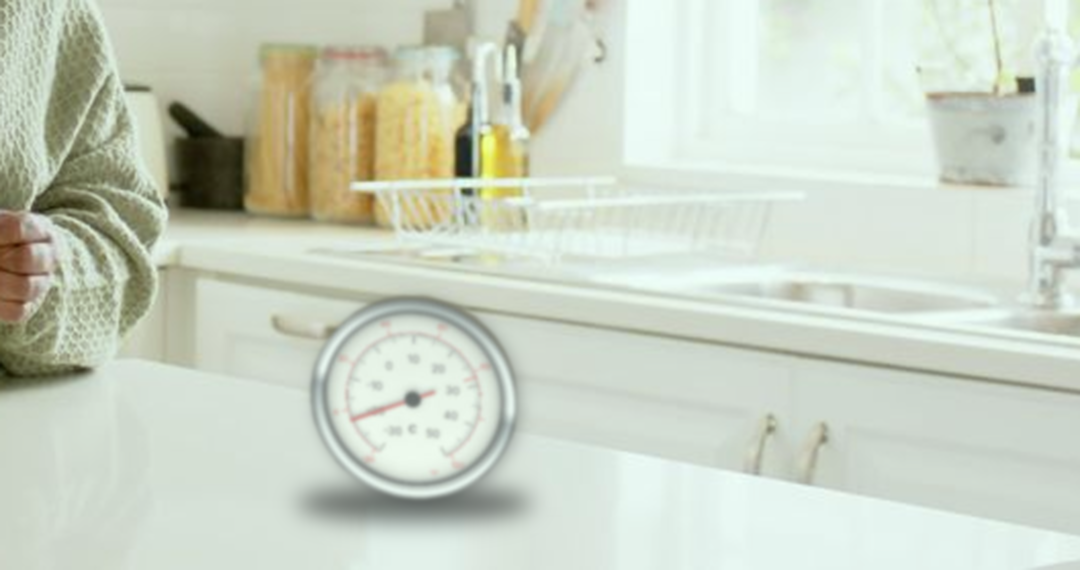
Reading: -20 (°C)
